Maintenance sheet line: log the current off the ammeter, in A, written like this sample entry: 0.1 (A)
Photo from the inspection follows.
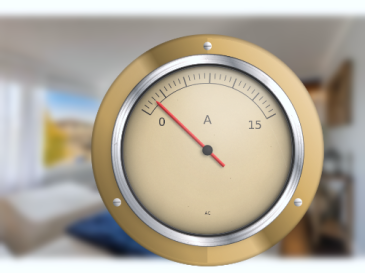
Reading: 1.5 (A)
